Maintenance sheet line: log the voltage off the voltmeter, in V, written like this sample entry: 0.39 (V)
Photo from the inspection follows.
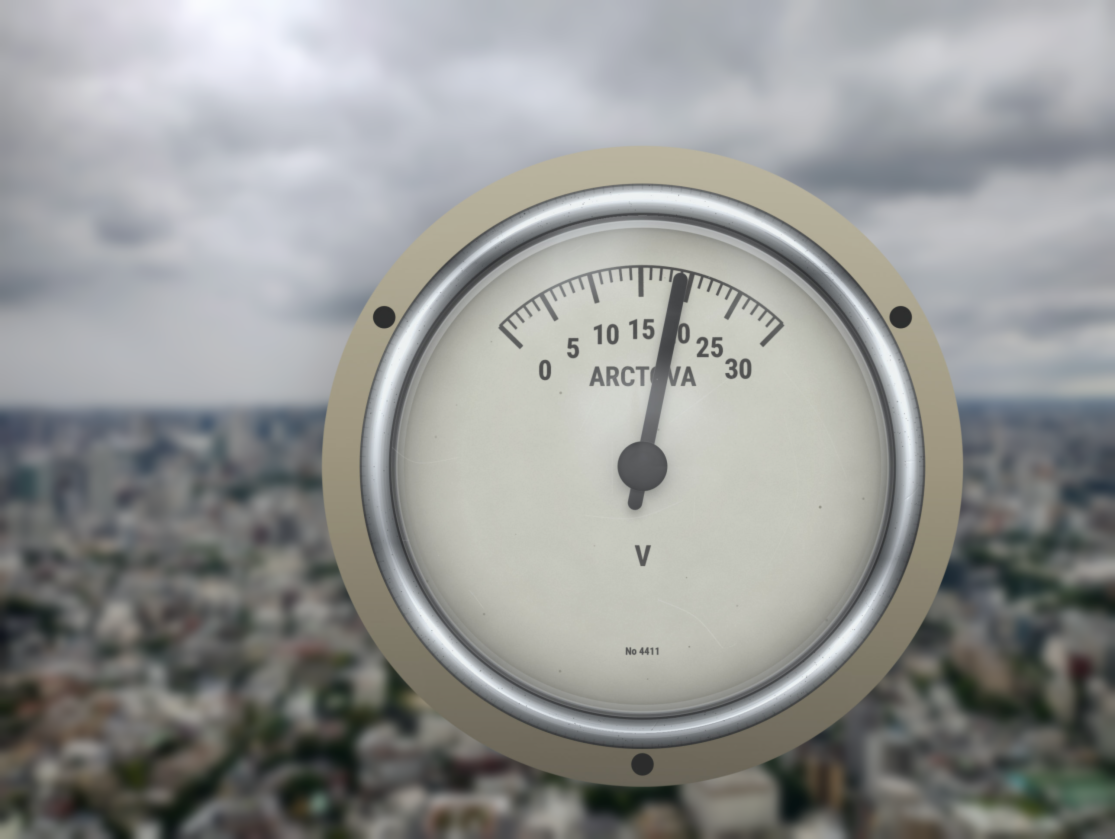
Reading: 19 (V)
